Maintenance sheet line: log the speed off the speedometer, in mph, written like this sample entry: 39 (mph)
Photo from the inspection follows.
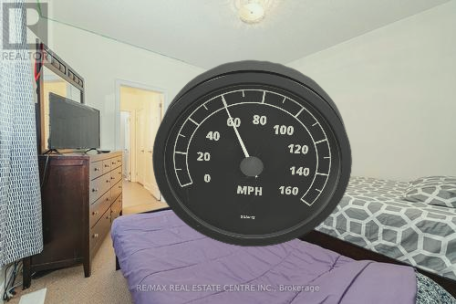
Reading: 60 (mph)
